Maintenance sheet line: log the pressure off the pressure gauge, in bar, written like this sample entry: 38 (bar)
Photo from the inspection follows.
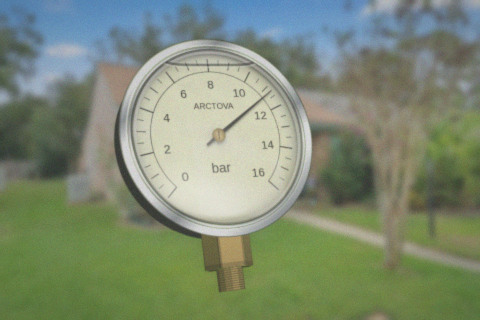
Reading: 11.25 (bar)
